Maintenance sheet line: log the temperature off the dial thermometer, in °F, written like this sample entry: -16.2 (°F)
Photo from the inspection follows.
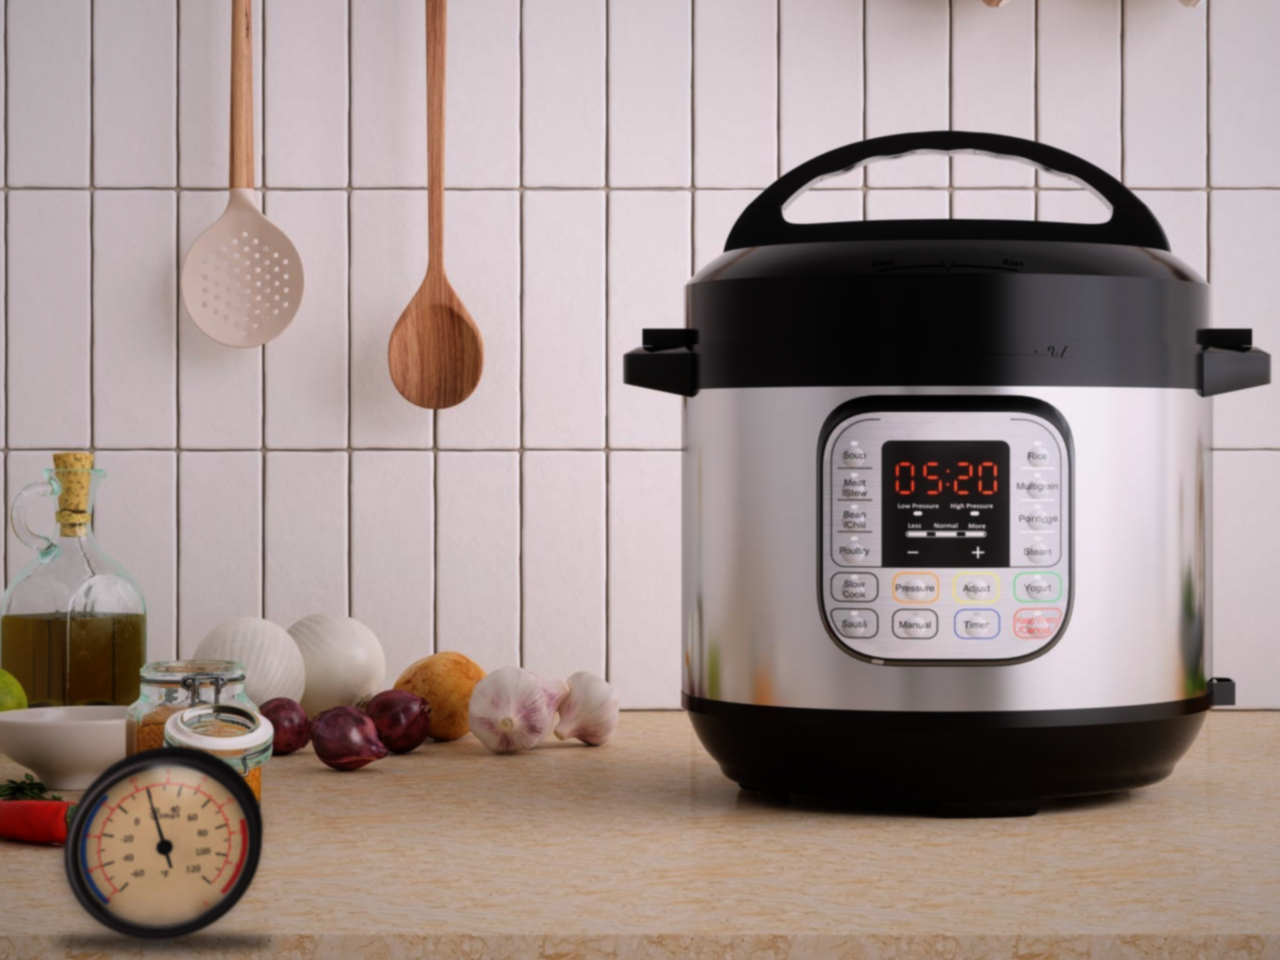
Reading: 20 (°F)
